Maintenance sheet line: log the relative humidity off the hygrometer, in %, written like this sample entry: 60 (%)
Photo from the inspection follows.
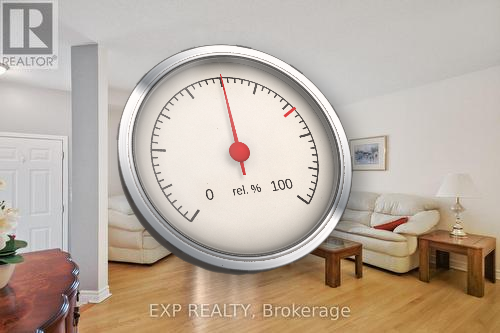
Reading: 50 (%)
